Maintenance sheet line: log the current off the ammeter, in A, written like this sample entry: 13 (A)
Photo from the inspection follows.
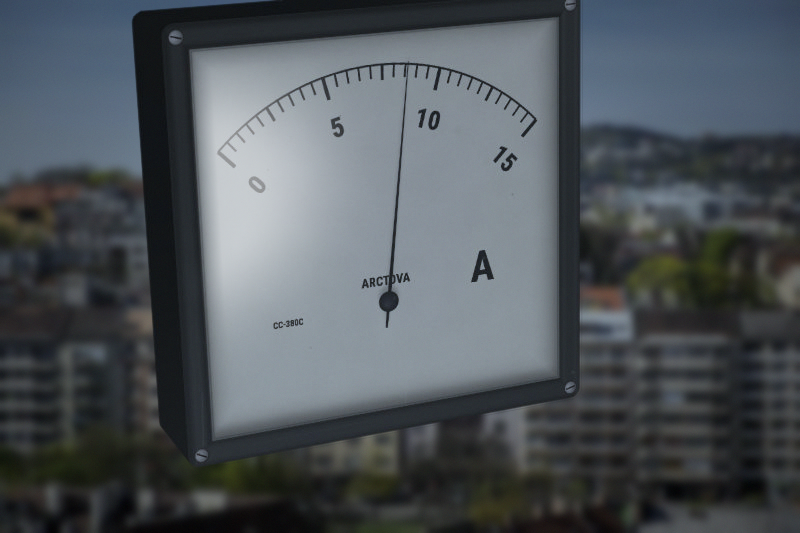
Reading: 8.5 (A)
